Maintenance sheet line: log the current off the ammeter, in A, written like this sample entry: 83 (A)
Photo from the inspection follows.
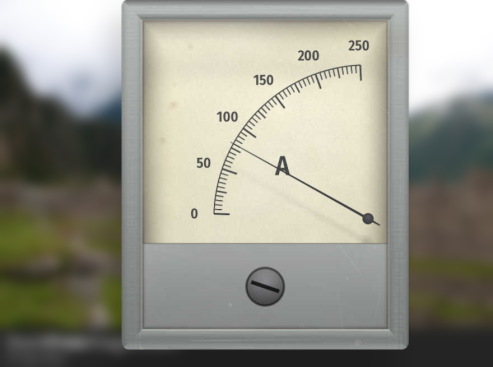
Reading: 80 (A)
